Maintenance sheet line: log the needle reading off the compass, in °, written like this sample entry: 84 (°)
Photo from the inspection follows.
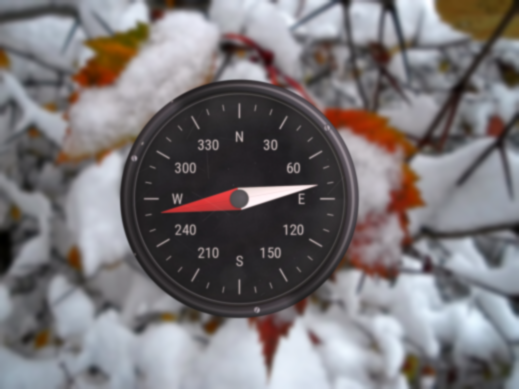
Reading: 260 (°)
